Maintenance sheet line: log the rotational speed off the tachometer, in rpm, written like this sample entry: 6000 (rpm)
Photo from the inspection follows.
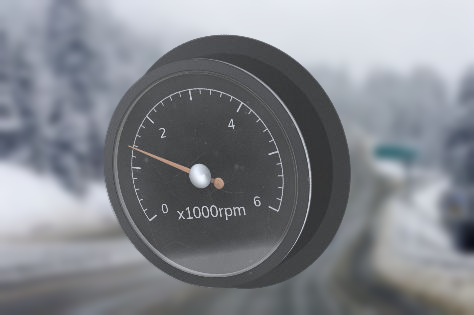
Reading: 1400 (rpm)
